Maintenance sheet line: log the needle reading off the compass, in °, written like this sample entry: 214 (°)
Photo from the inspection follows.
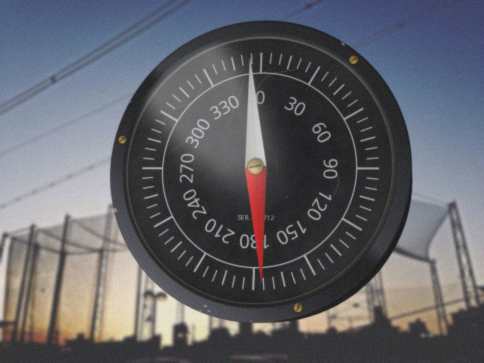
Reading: 175 (°)
